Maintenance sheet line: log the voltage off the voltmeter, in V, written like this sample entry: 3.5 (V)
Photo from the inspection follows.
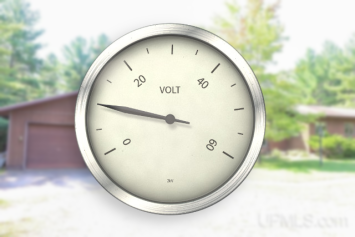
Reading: 10 (V)
